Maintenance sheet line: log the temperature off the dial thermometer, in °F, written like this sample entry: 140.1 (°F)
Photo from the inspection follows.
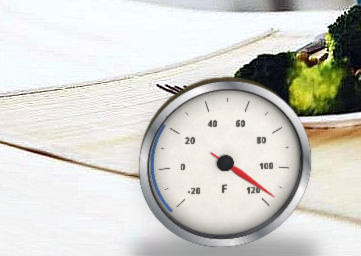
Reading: 115 (°F)
